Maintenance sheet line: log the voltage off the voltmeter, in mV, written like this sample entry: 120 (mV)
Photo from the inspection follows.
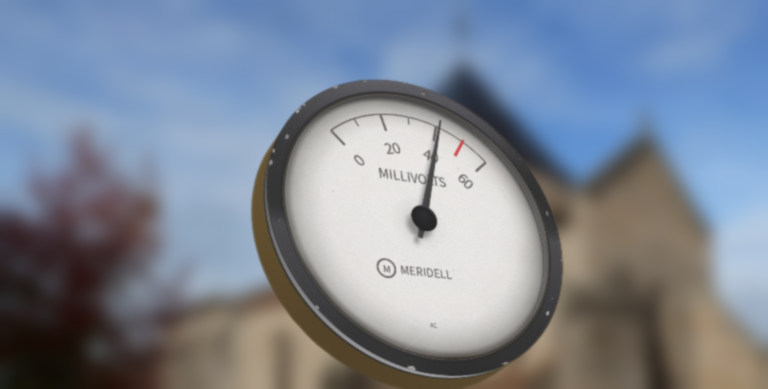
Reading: 40 (mV)
